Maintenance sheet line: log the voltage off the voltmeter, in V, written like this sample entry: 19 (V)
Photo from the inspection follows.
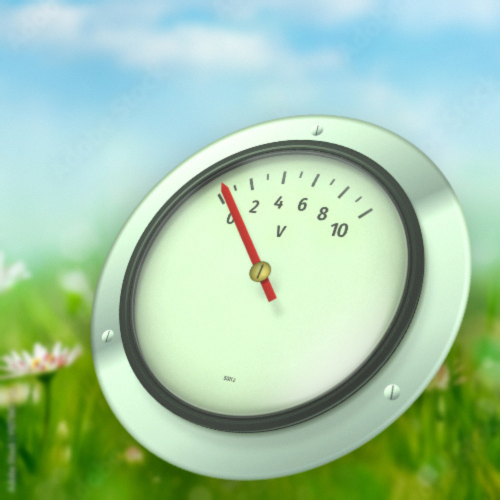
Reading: 0.5 (V)
